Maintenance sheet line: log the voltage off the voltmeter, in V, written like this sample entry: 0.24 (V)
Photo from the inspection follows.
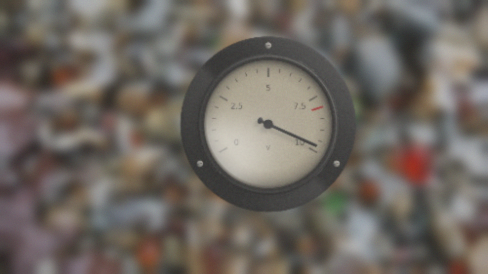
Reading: 9.75 (V)
